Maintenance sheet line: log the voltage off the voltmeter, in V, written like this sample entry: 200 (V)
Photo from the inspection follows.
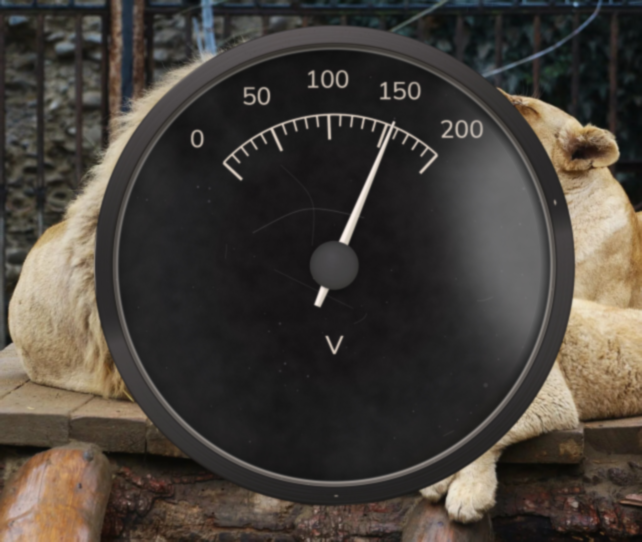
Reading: 155 (V)
